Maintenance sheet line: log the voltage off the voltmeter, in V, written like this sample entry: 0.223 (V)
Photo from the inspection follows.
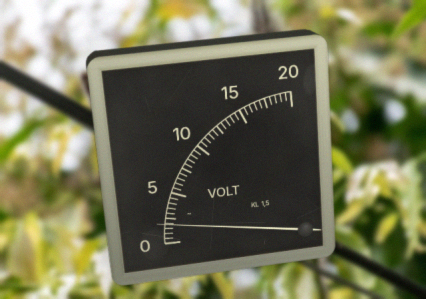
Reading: 2 (V)
